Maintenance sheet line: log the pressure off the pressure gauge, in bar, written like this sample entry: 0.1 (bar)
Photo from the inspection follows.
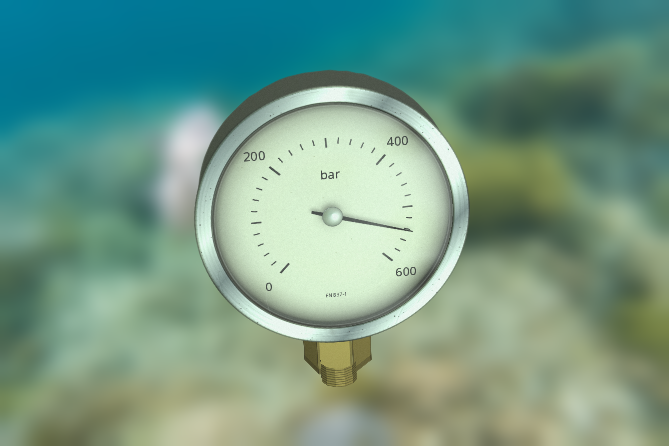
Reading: 540 (bar)
